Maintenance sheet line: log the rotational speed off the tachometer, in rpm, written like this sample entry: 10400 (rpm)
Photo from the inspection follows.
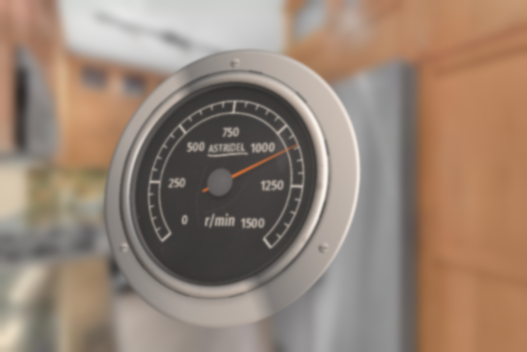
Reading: 1100 (rpm)
